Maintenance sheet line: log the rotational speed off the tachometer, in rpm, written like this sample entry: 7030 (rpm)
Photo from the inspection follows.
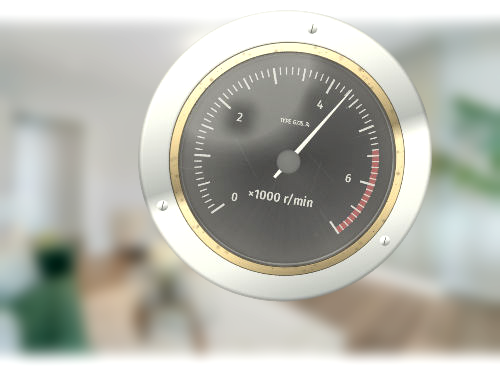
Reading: 4300 (rpm)
